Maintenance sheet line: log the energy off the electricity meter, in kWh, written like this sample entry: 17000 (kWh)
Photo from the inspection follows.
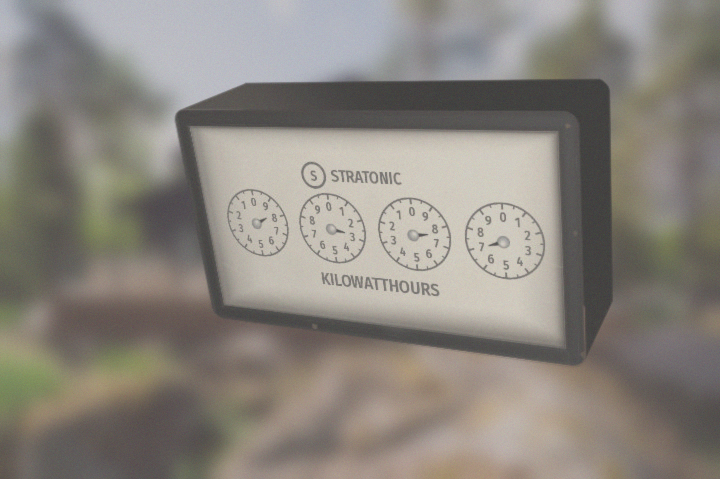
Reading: 8277 (kWh)
